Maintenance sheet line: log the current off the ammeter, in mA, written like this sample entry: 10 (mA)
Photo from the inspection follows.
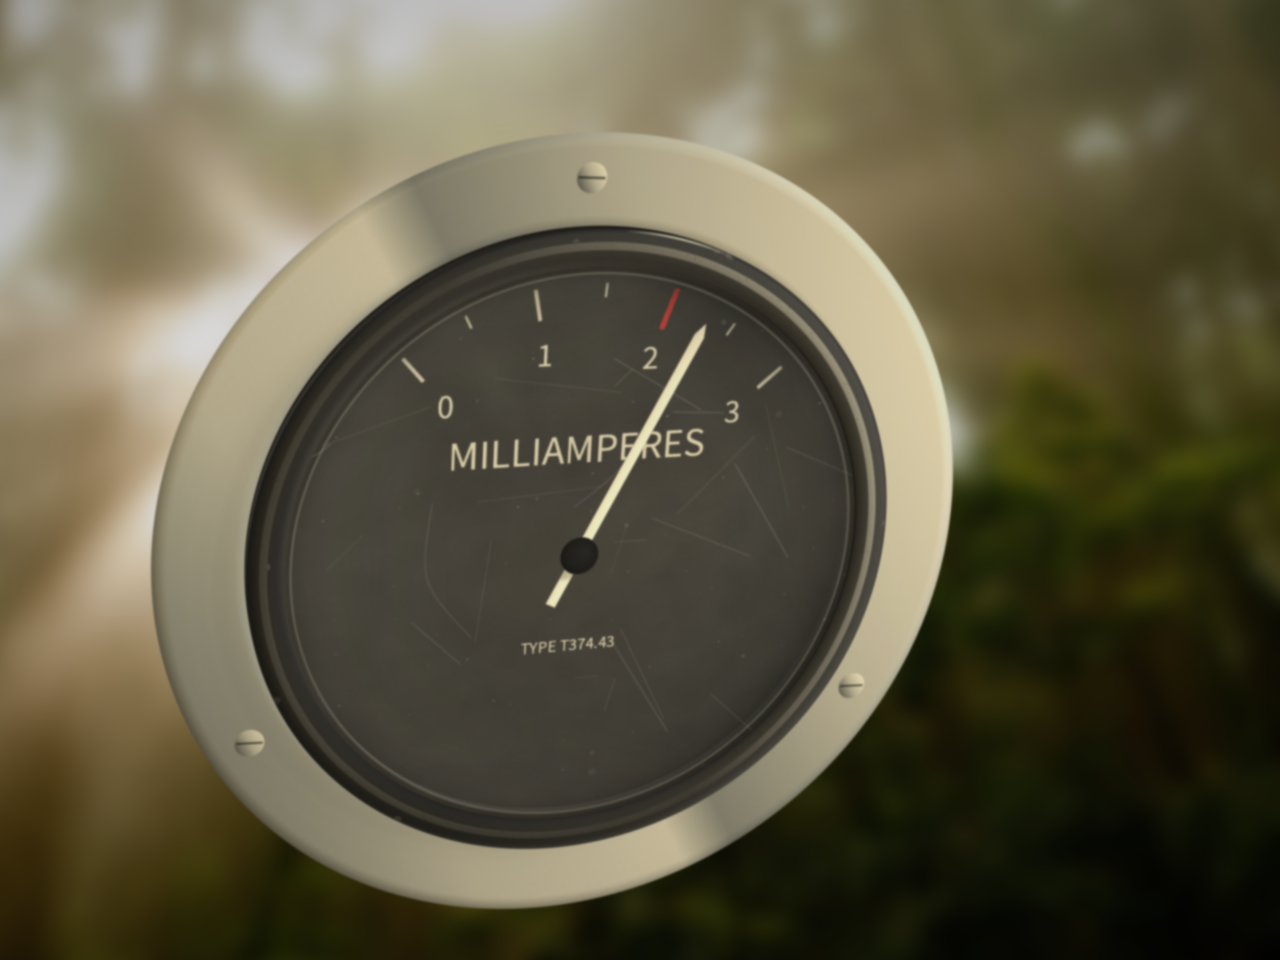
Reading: 2.25 (mA)
